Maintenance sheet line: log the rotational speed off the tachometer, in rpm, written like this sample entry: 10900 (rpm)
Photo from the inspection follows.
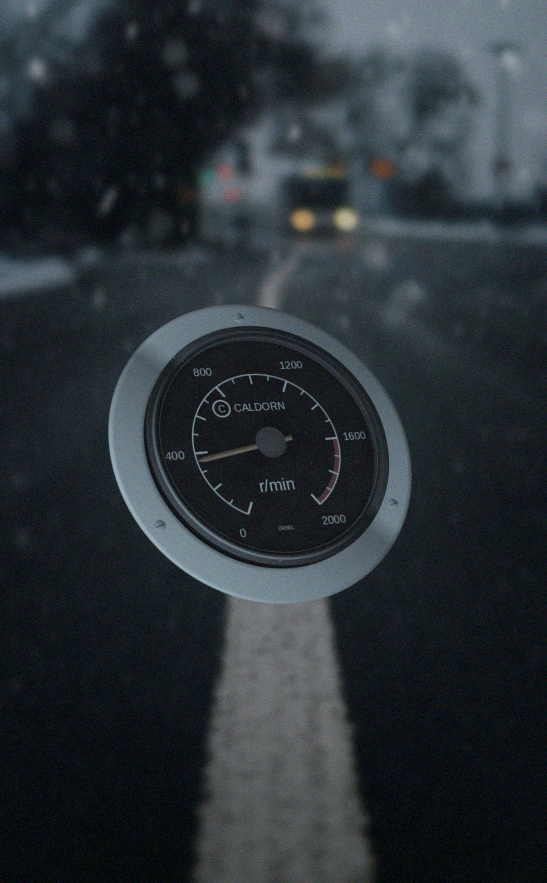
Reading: 350 (rpm)
